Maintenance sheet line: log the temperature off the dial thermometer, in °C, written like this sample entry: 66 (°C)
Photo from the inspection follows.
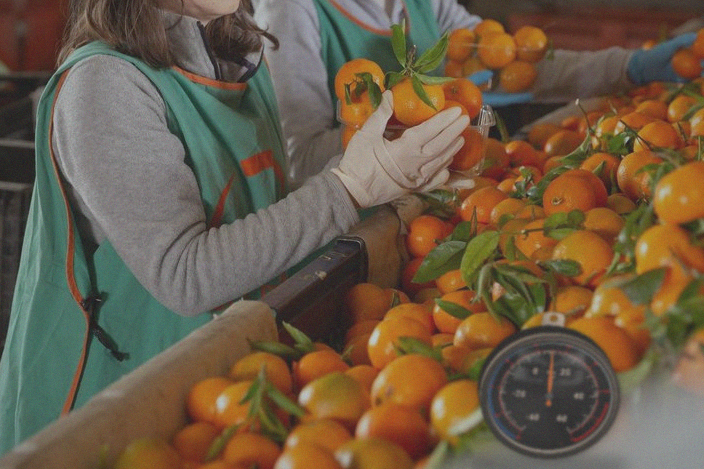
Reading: 10 (°C)
